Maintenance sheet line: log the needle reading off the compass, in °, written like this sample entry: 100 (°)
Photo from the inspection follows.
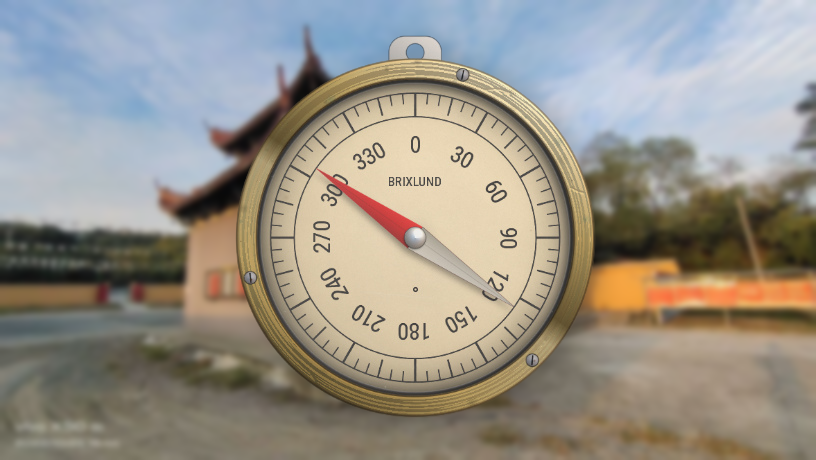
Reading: 305 (°)
